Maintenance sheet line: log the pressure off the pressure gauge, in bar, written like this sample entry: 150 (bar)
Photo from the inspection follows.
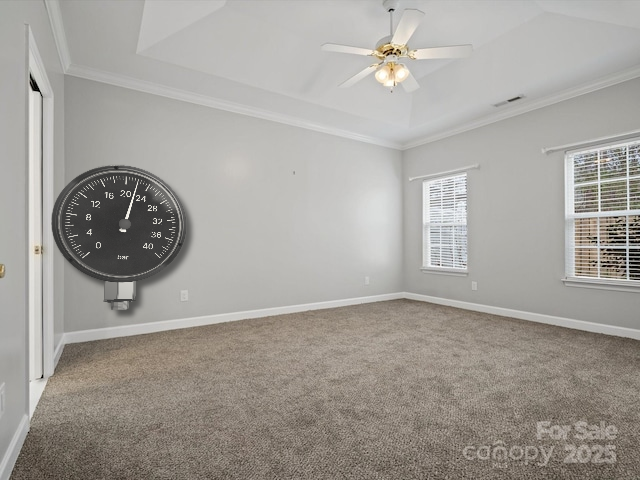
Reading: 22 (bar)
